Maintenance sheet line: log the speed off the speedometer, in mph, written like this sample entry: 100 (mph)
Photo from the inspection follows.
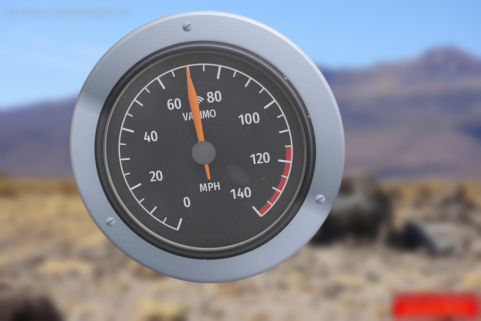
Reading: 70 (mph)
